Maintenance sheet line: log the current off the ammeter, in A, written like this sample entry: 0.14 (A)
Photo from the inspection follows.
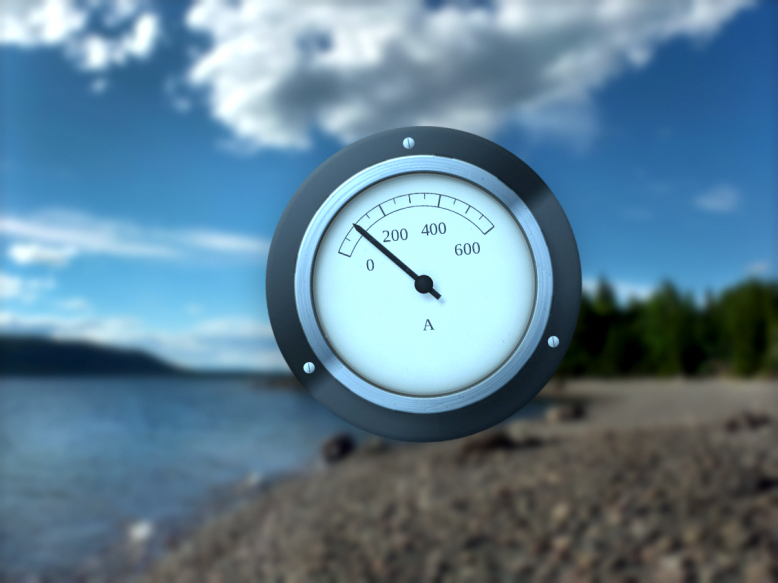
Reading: 100 (A)
